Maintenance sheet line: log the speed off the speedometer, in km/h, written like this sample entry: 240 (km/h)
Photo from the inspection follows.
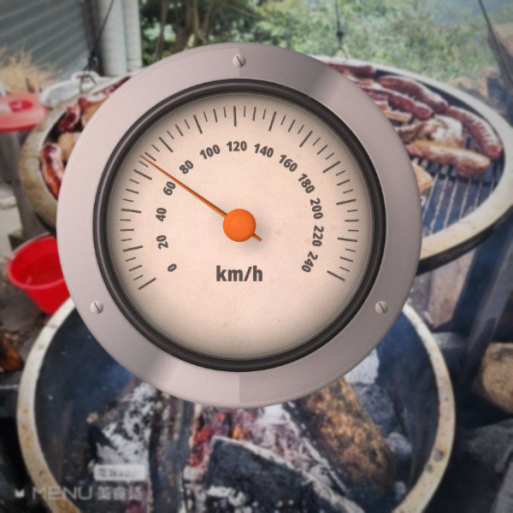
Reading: 67.5 (km/h)
